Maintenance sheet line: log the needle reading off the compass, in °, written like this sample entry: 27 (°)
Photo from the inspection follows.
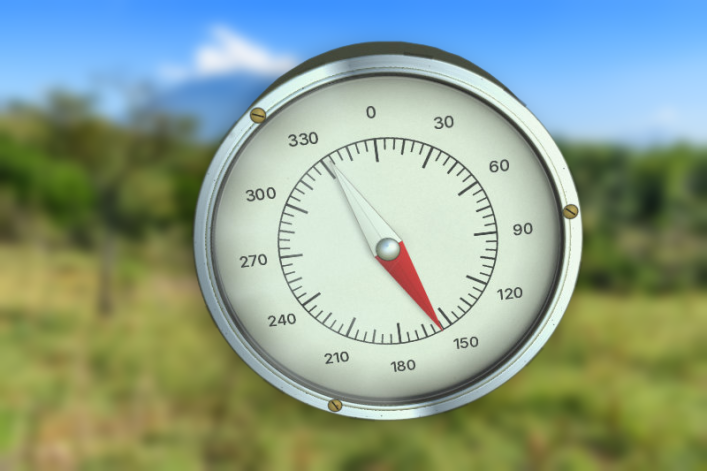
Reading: 155 (°)
